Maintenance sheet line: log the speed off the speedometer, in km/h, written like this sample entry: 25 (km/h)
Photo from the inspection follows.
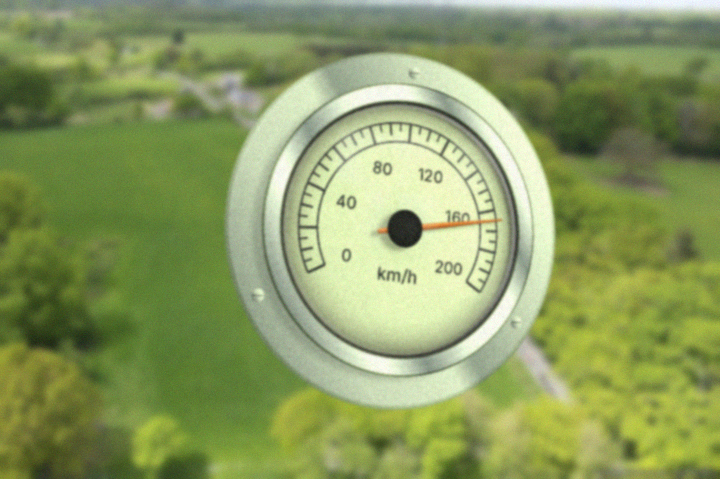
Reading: 165 (km/h)
